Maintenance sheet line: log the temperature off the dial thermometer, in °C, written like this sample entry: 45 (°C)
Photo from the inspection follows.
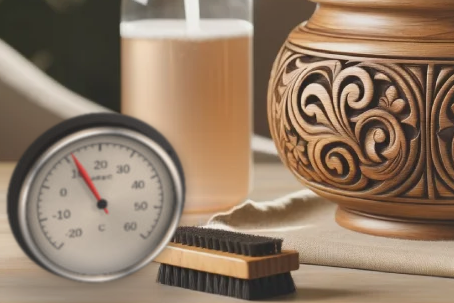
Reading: 12 (°C)
